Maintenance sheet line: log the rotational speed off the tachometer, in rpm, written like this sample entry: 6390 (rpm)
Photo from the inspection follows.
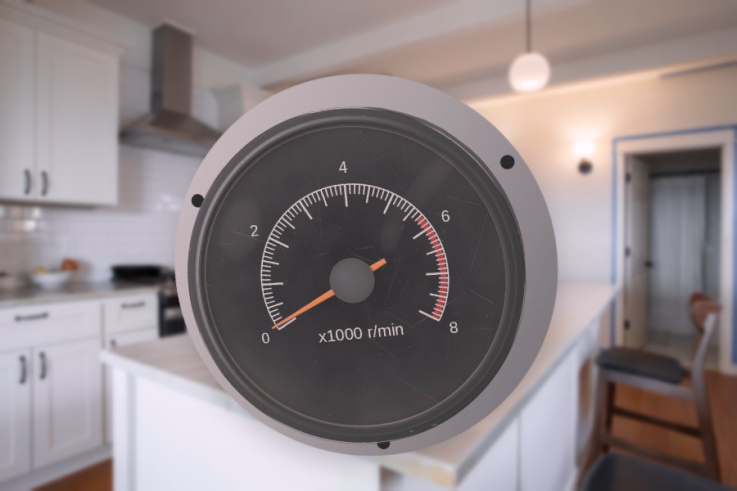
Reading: 100 (rpm)
